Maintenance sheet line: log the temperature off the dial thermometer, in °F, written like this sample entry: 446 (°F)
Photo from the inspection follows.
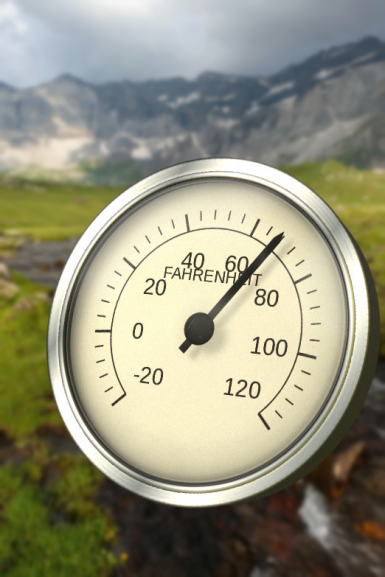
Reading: 68 (°F)
